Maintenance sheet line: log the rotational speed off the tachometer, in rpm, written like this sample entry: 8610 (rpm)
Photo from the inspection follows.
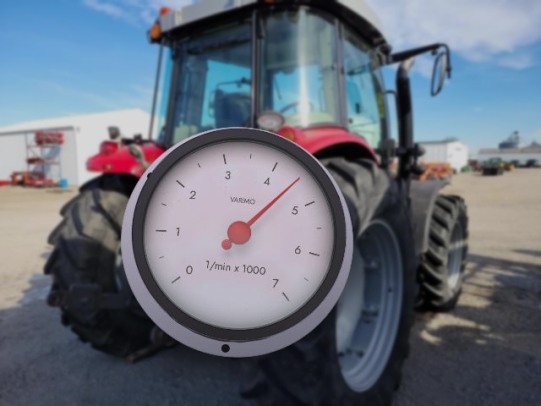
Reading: 4500 (rpm)
